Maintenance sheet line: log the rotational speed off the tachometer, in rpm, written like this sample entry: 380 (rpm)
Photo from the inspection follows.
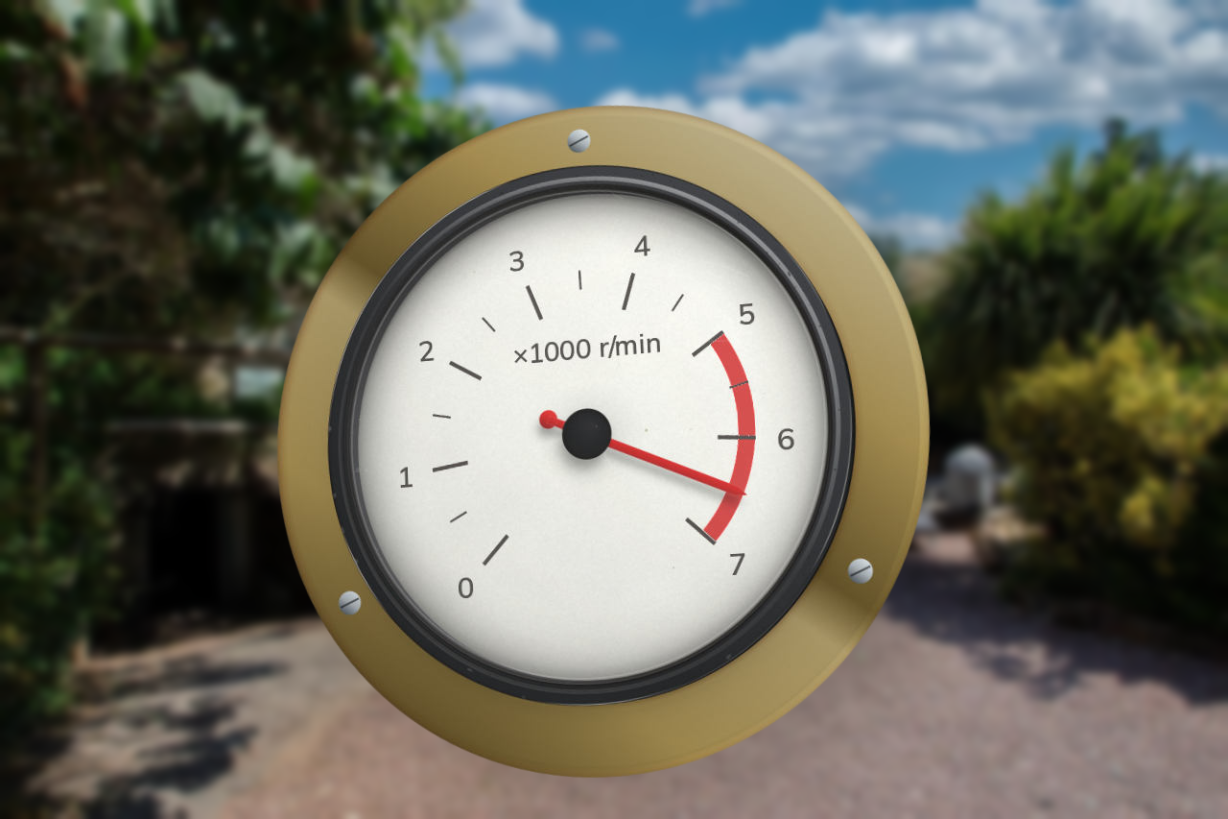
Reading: 6500 (rpm)
